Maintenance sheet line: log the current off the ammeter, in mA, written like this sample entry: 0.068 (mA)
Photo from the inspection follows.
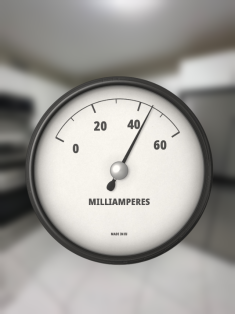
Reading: 45 (mA)
